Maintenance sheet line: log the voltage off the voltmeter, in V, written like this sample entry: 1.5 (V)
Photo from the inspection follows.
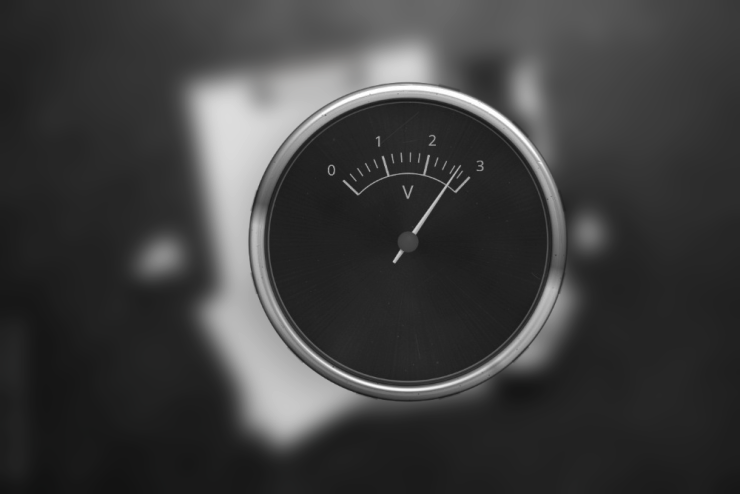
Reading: 2.7 (V)
